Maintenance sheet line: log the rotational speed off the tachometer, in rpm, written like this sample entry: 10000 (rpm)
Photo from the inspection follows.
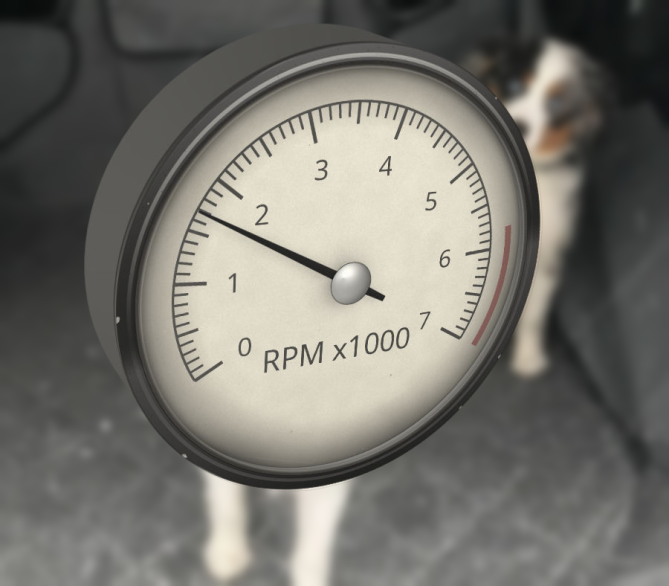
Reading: 1700 (rpm)
